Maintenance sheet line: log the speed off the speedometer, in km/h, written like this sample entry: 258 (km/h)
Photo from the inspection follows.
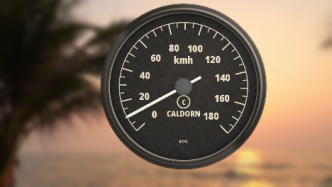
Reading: 10 (km/h)
